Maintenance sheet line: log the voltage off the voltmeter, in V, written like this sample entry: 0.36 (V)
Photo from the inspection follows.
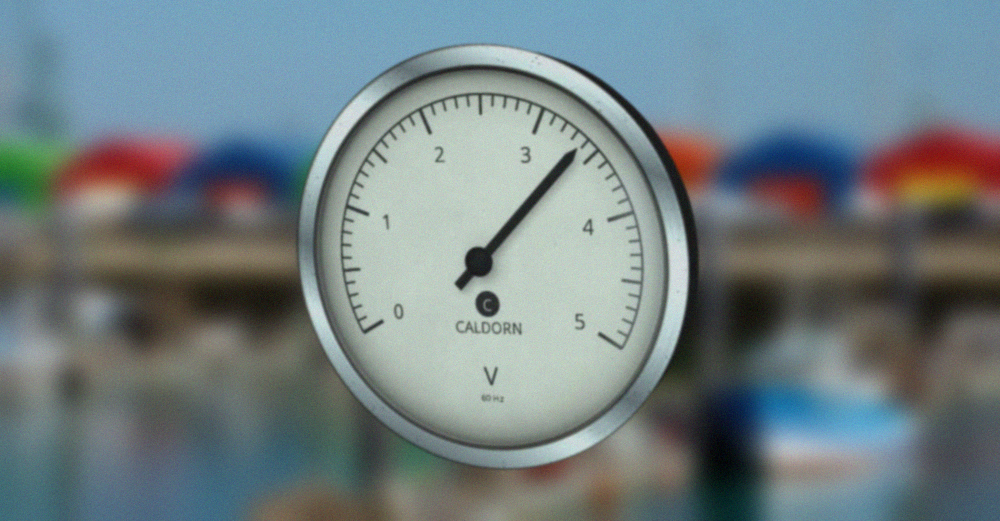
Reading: 3.4 (V)
